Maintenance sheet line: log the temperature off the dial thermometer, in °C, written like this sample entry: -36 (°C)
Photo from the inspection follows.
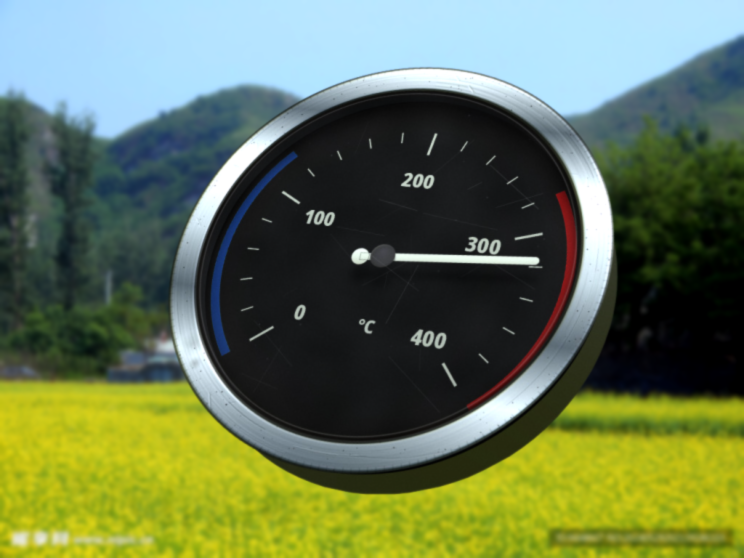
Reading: 320 (°C)
